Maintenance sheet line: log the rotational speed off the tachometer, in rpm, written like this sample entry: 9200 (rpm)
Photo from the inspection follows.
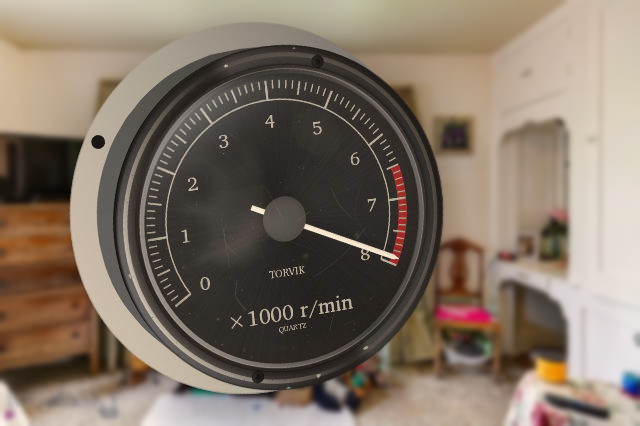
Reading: 7900 (rpm)
